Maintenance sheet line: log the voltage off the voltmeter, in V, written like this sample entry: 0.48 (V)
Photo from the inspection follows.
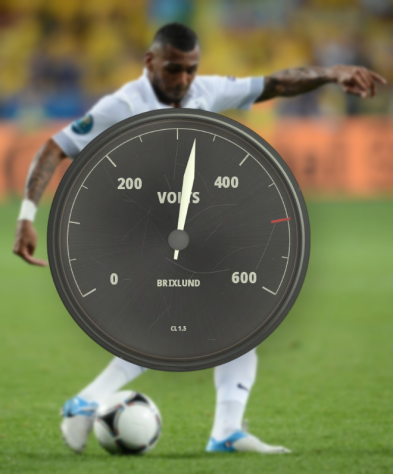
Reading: 325 (V)
